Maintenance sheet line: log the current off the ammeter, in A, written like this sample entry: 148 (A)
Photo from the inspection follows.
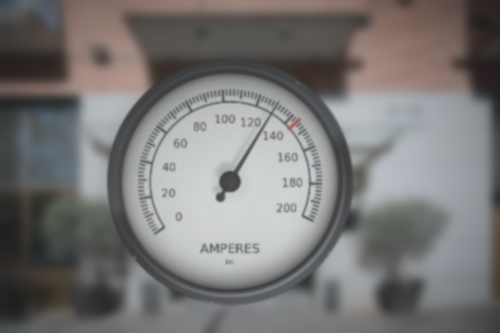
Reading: 130 (A)
